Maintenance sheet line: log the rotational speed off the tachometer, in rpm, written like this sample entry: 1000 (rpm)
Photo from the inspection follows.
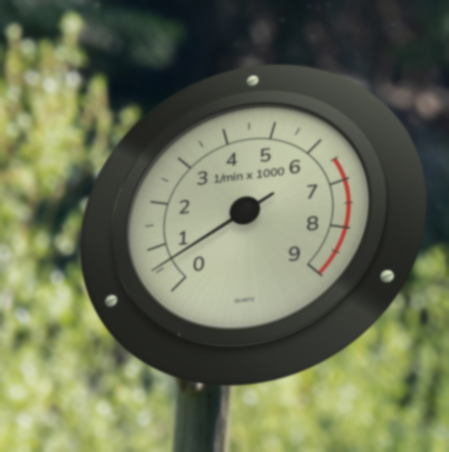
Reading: 500 (rpm)
